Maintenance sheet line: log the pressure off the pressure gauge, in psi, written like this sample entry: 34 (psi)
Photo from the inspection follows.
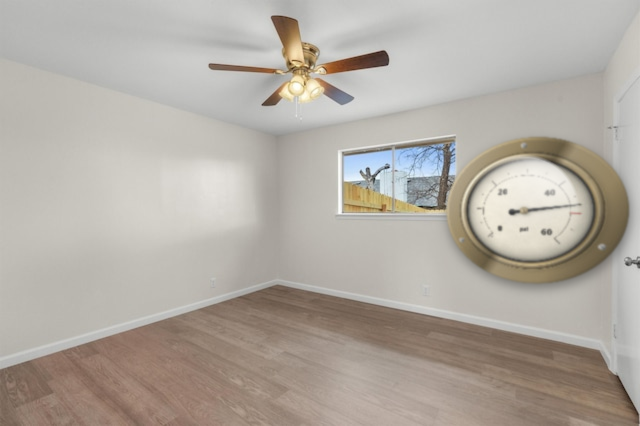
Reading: 47.5 (psi)
